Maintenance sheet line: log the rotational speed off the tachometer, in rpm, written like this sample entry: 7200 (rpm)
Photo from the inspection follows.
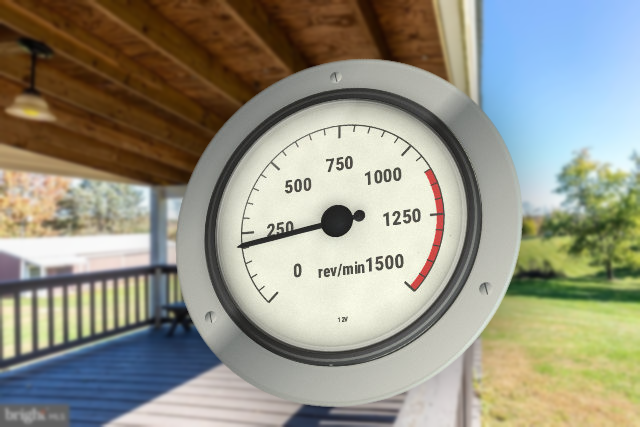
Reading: 200 (rpm)
